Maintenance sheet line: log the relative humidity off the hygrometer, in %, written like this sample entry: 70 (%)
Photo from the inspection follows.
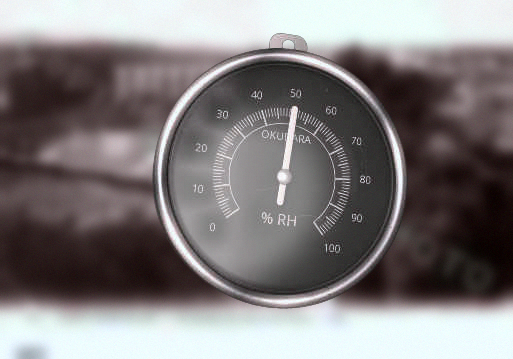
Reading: 50 (%)
